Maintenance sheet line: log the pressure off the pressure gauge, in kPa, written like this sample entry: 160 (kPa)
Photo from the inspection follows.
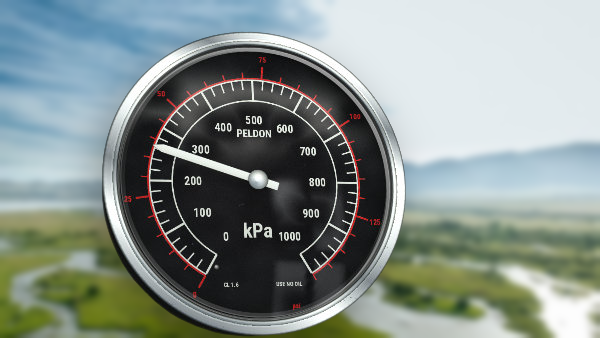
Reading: 260 (kPa)
